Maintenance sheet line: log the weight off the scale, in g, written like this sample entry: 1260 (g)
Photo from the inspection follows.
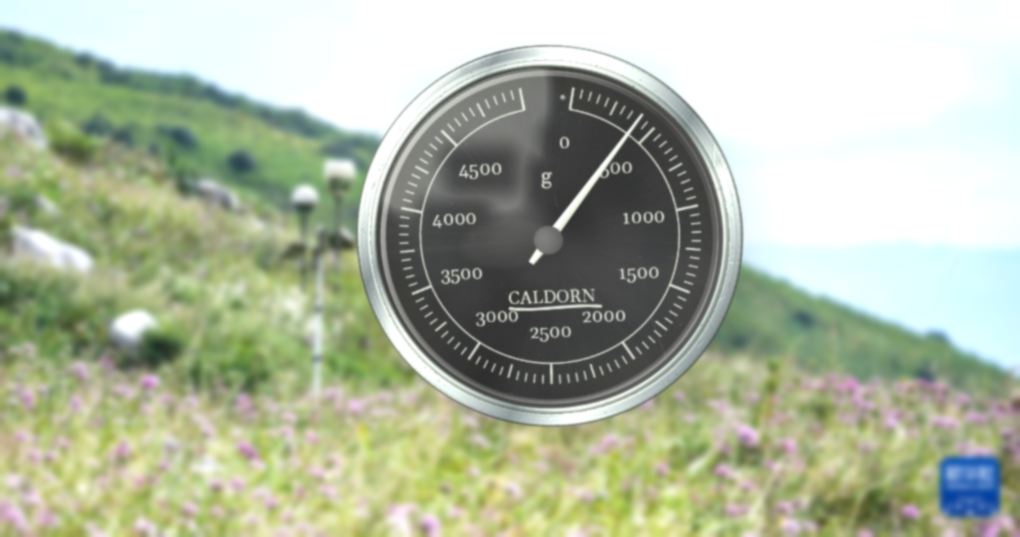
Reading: 400 (g)
